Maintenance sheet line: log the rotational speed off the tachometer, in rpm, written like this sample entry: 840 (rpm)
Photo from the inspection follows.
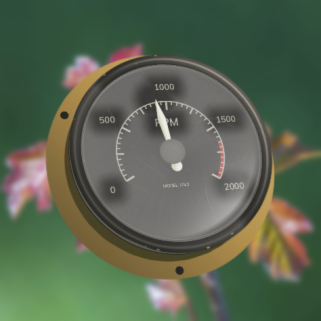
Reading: 900 (rpm)
